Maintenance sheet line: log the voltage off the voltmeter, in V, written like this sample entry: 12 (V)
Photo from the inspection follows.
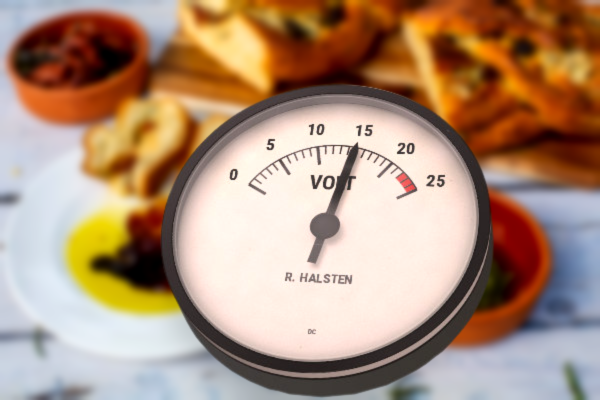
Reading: 15 (V)
